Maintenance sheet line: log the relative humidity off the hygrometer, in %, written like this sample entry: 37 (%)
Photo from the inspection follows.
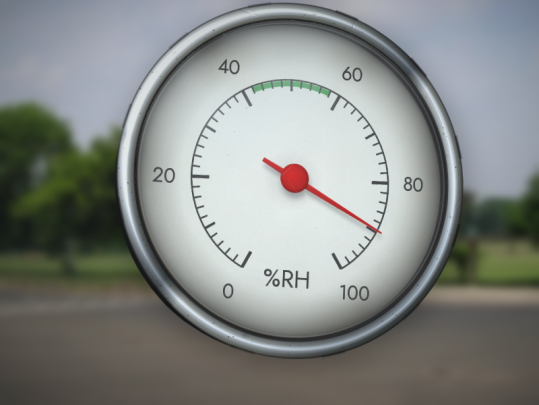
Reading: 90 (%)
